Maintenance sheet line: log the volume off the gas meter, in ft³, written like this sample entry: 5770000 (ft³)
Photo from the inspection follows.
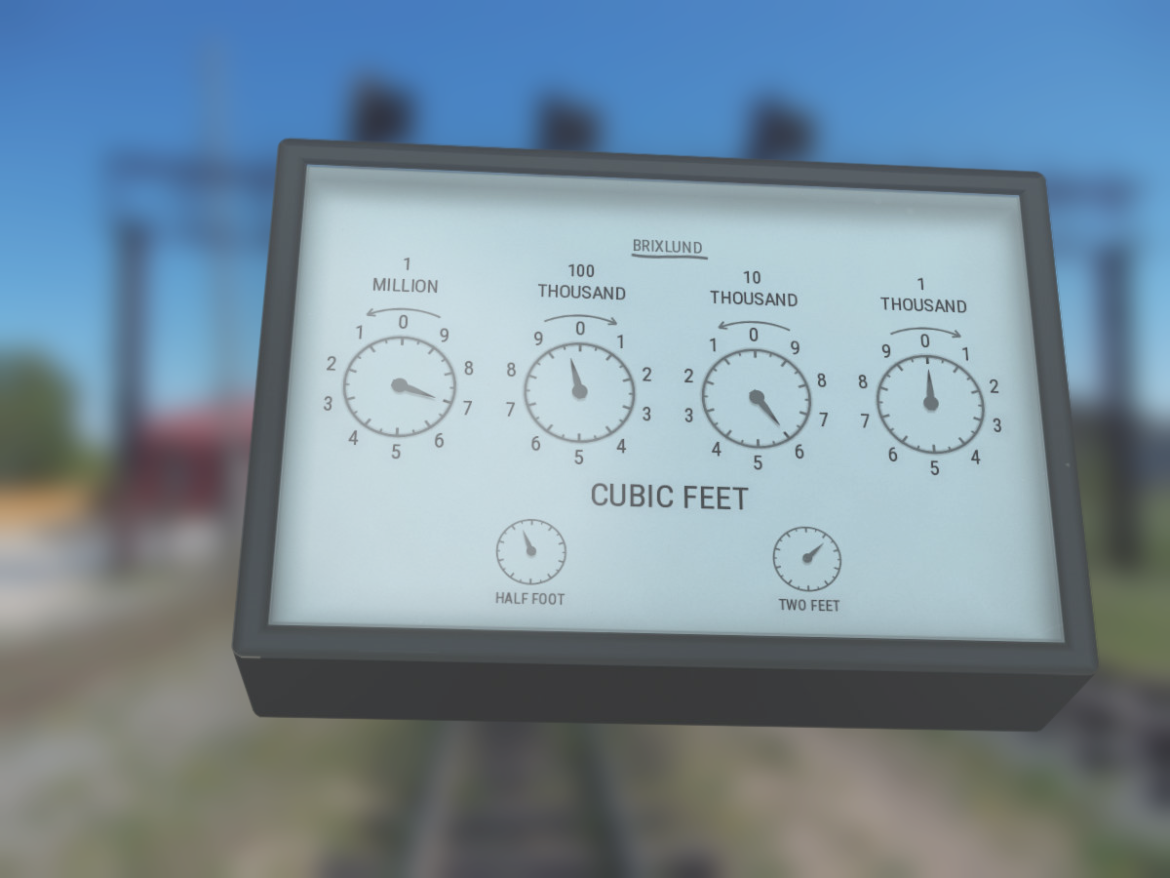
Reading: 696000 (ft³)
